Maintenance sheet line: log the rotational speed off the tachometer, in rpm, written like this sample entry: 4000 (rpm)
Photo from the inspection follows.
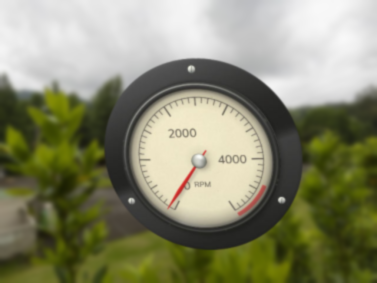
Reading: 100 (rpm)
